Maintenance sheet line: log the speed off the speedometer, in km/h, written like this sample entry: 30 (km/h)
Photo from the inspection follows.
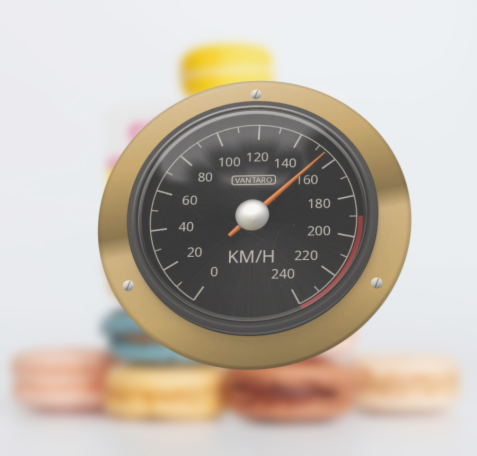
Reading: 155 (km/h)
